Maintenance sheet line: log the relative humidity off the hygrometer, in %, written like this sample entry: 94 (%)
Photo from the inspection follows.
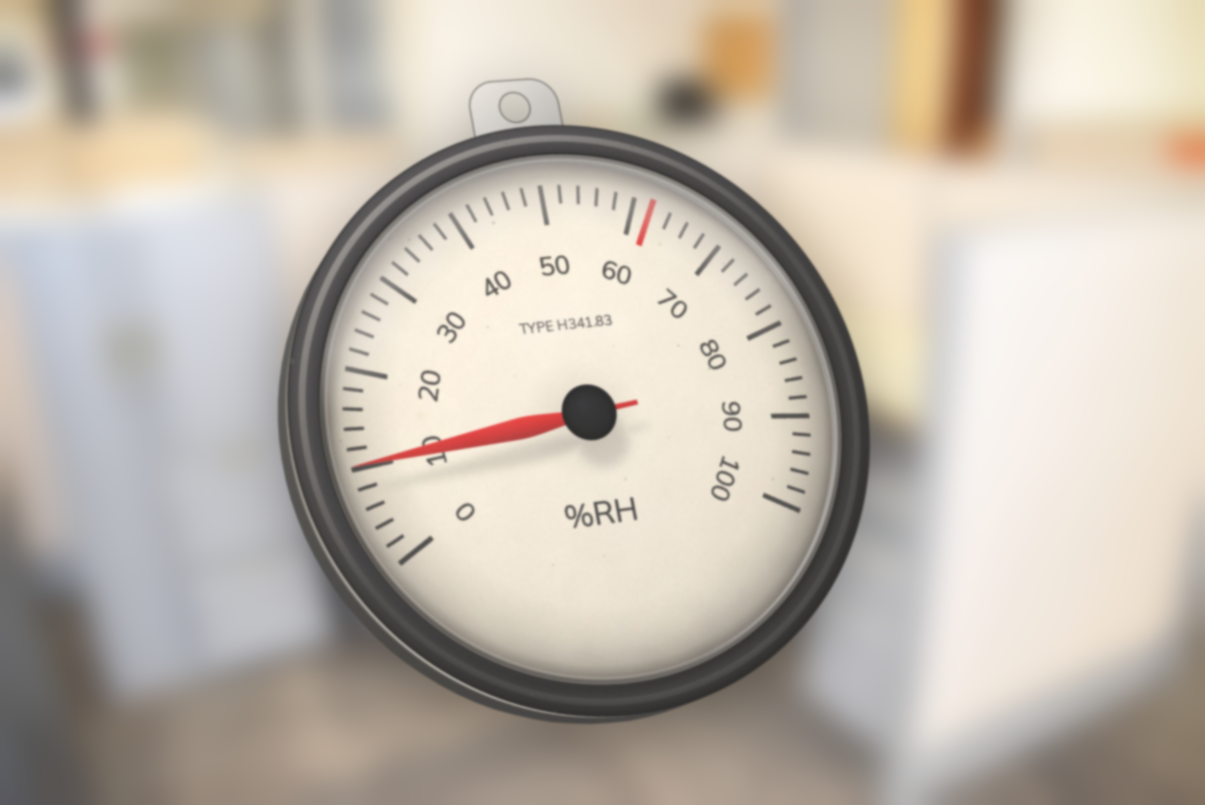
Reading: 10 (%)
